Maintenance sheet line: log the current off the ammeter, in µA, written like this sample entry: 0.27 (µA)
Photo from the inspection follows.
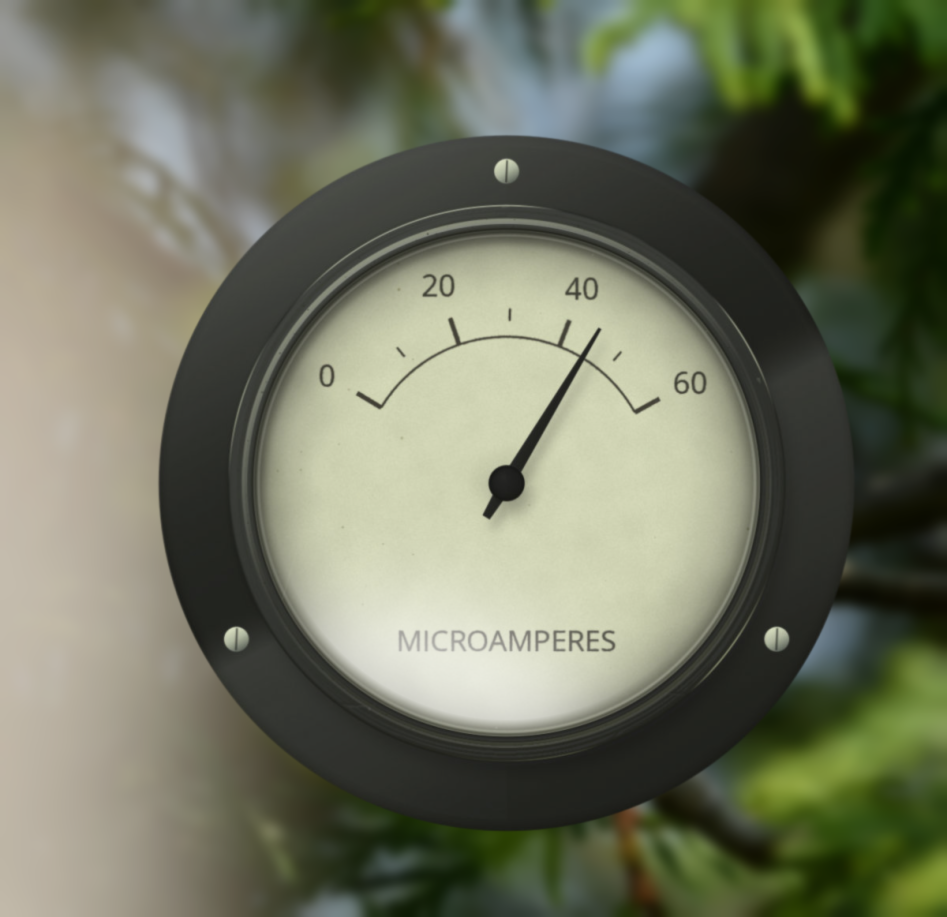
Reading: 45 (µA)
